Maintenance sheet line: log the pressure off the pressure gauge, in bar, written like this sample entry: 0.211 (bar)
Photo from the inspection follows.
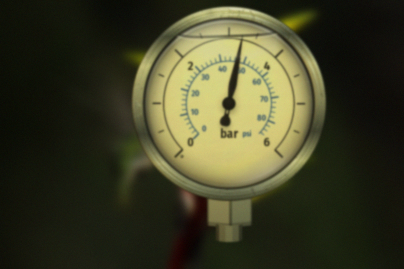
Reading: 3.25 (bar)
